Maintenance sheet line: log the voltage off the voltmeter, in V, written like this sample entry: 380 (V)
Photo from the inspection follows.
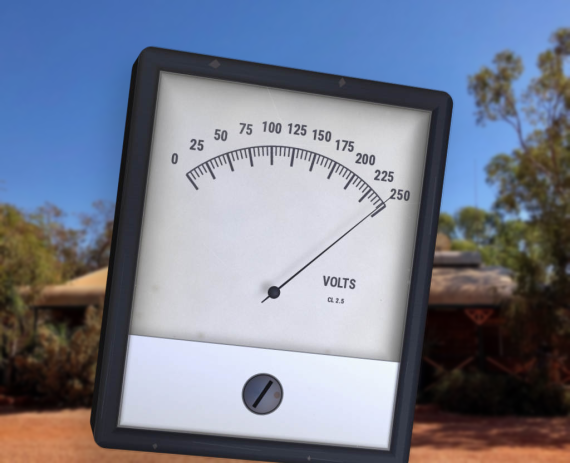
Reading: 245 (V)
